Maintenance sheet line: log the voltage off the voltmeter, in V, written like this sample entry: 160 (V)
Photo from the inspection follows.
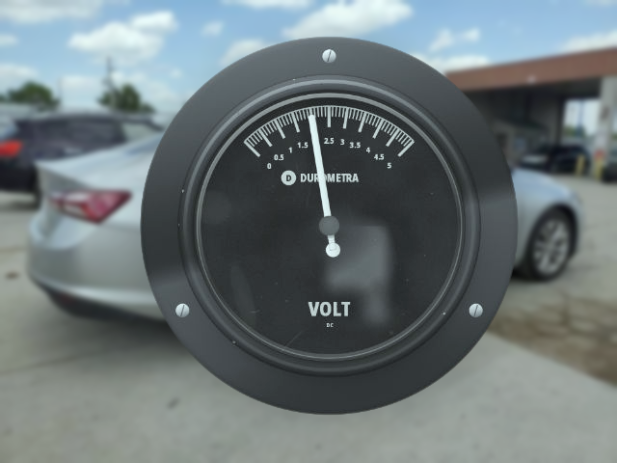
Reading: 2 (V)
